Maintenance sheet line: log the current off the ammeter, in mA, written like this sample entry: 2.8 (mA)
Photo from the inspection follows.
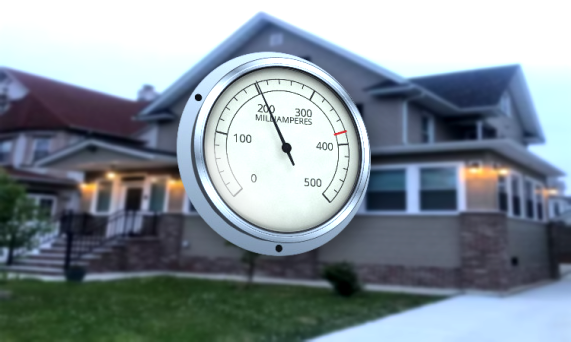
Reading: 200 (mA)
